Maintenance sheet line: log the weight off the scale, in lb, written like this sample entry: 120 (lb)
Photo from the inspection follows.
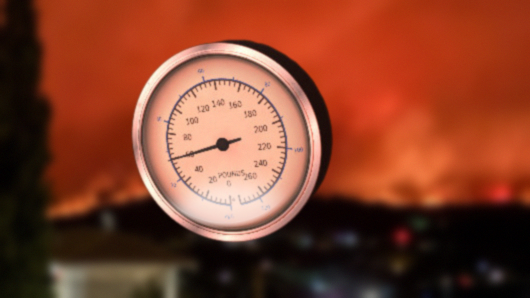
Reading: 60 (lb)
